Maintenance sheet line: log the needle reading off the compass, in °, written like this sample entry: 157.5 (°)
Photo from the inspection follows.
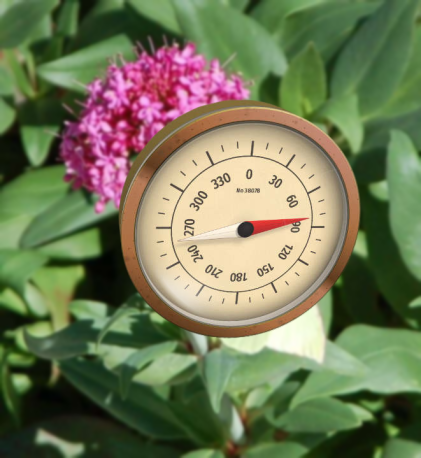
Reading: 80 (°)
